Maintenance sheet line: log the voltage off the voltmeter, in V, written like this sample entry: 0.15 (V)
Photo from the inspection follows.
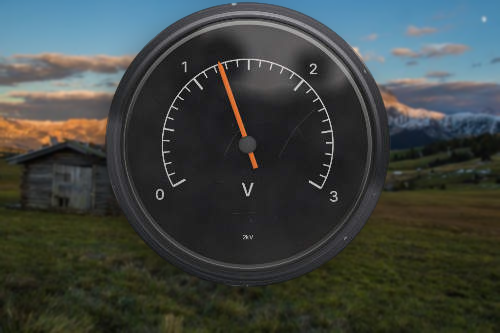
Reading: 1.25 (V)
